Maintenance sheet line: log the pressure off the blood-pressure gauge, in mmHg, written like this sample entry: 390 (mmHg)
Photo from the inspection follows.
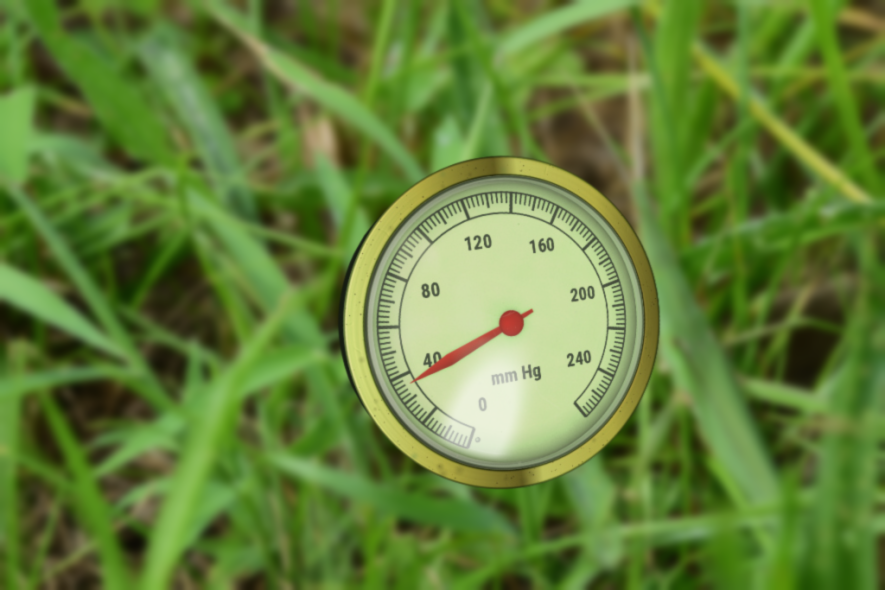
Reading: 36 (mmHg)
